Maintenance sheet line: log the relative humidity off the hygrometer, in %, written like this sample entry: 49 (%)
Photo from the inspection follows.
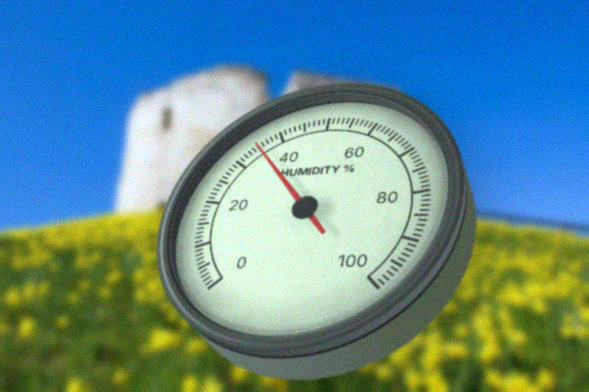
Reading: 35 (%)
